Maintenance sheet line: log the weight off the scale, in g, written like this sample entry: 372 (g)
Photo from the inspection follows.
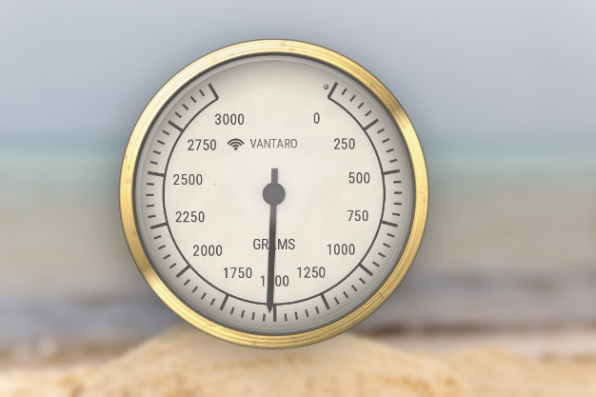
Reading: 1525 (g)
